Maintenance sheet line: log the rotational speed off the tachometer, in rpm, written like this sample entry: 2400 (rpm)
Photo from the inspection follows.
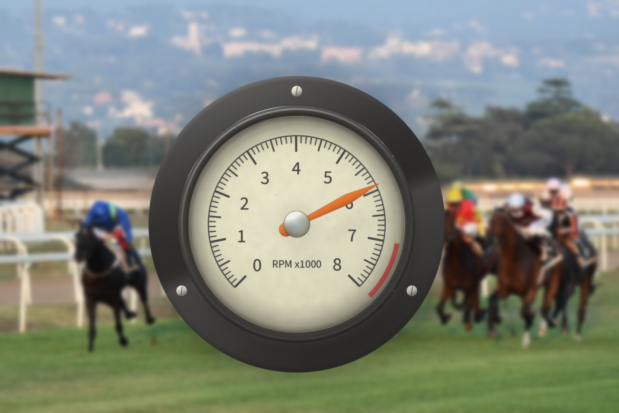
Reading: 5900 (rpm)
